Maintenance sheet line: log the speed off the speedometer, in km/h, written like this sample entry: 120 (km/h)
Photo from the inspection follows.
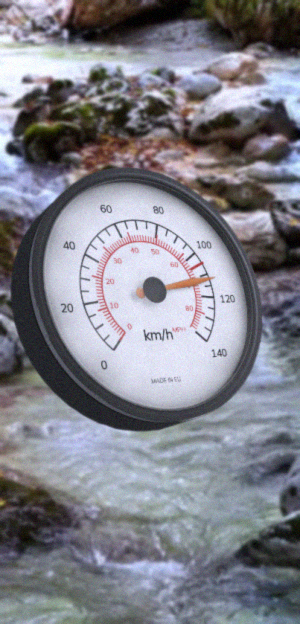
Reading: 112.5 (km/h)
